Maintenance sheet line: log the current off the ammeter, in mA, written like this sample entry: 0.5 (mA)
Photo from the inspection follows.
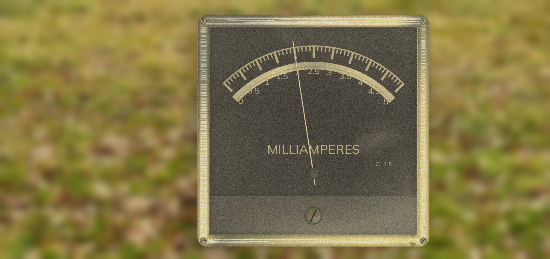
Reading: 2 (mA)
